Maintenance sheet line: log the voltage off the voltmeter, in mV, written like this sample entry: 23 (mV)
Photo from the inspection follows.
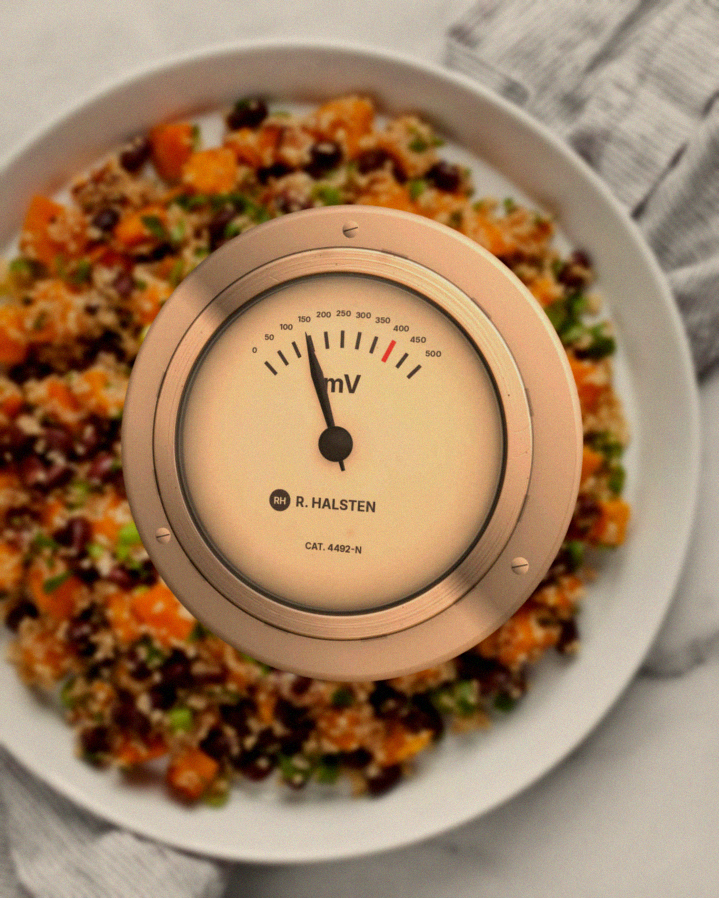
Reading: 150 (mV)
